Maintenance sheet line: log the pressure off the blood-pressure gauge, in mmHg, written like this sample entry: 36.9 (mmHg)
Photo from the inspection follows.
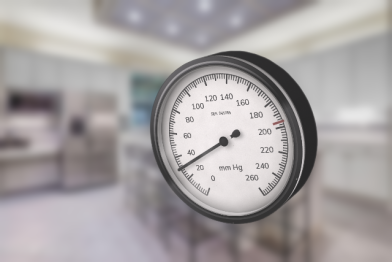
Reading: 30 (mmHg)
